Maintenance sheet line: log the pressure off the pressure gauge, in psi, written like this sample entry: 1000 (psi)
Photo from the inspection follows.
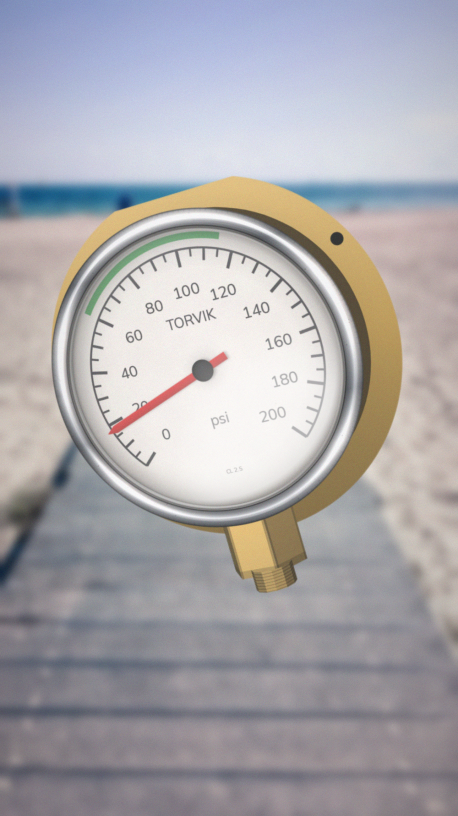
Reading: 17.5 (psi)
